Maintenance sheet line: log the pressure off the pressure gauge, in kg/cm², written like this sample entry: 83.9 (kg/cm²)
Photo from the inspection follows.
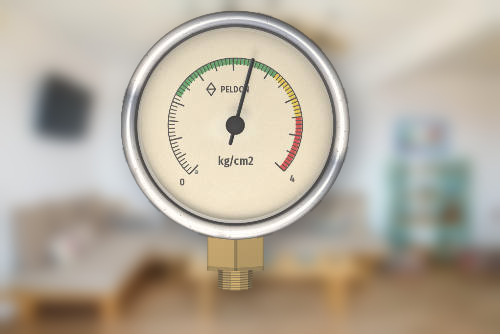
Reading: 2.25 (kg/cm²)
